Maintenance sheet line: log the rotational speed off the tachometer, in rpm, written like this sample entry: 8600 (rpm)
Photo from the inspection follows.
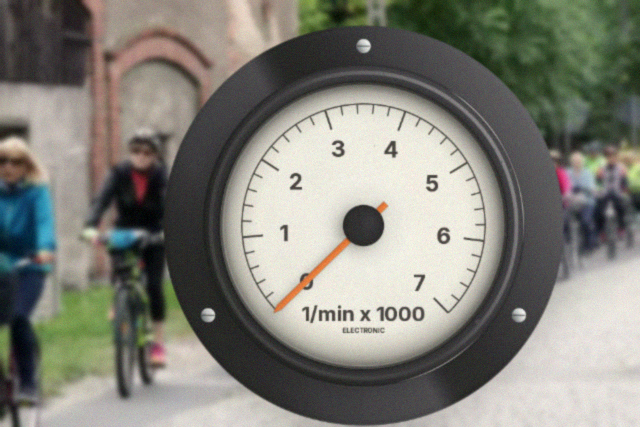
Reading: 0 (rpm)
